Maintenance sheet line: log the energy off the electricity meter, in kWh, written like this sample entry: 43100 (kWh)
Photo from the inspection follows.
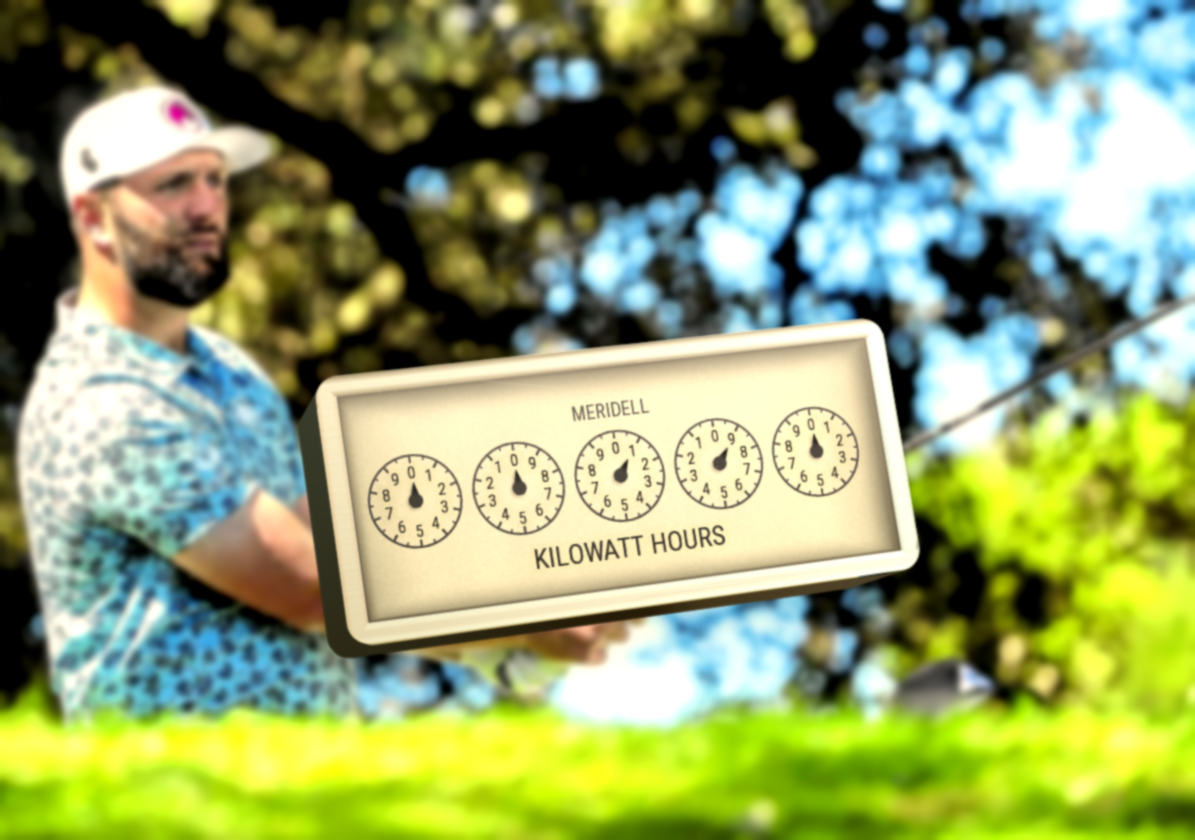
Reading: 90 (kWh)
